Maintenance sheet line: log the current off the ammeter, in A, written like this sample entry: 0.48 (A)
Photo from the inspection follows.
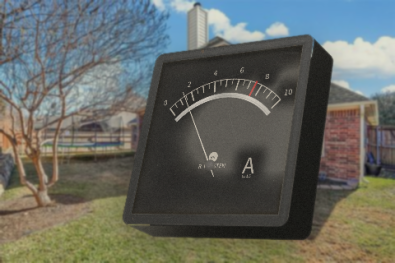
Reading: 1.5 (A)
